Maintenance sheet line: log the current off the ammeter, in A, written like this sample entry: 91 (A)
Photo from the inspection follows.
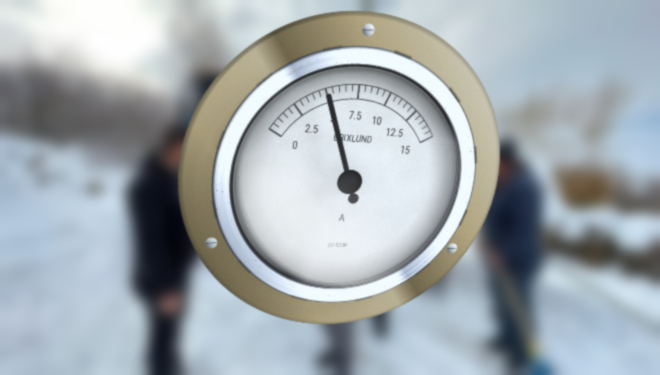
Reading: 5 (A)
